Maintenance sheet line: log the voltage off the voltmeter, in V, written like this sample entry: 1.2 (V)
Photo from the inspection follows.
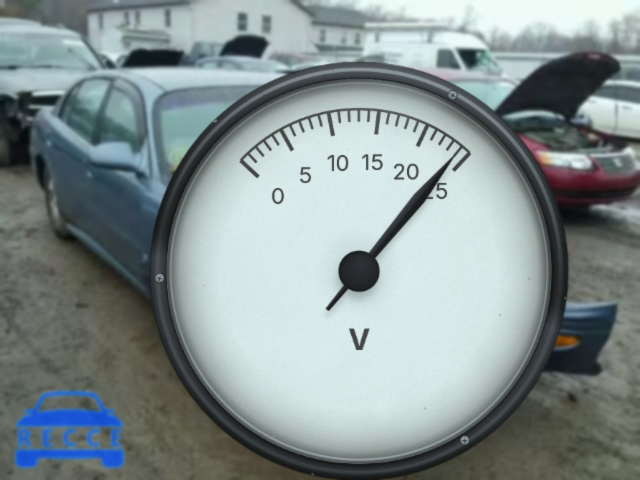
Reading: 24 (V)
